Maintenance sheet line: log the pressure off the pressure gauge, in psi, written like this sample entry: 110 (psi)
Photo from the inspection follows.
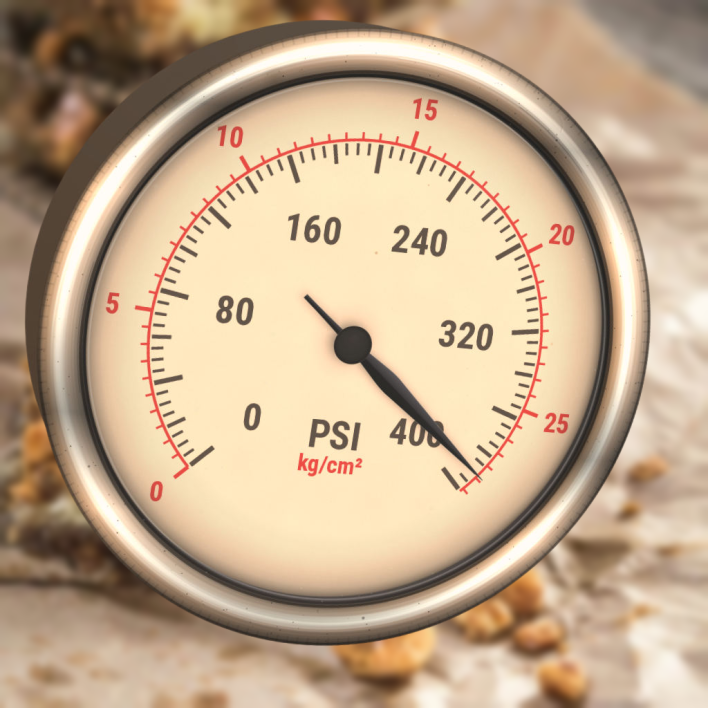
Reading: 390 (psi)
